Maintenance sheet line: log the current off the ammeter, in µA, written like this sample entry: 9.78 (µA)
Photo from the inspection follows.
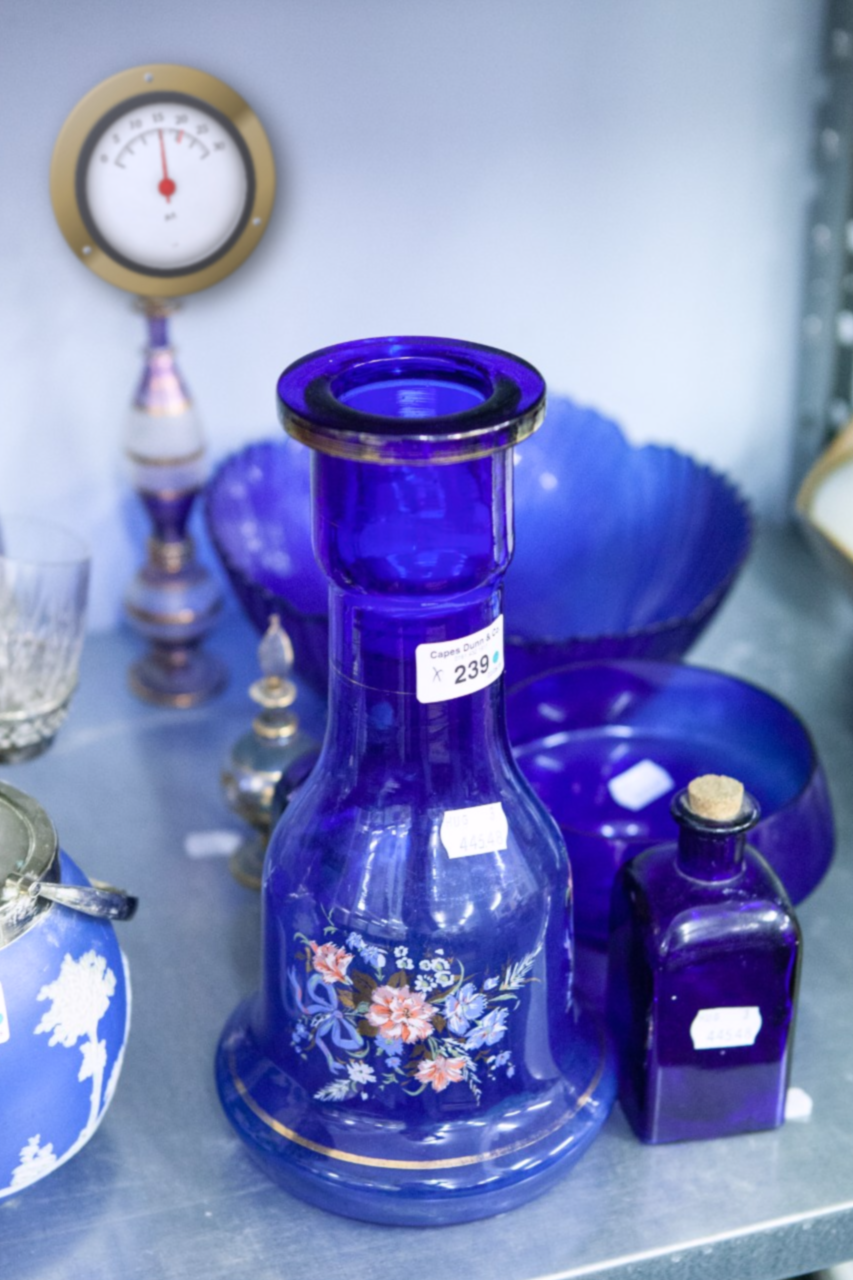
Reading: 15 (µA)
